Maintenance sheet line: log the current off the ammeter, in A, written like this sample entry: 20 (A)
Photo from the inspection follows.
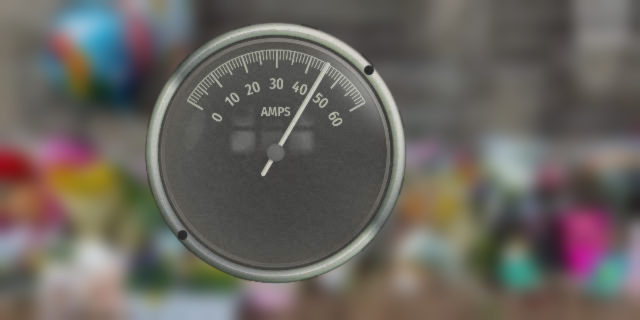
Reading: 45 (A)
